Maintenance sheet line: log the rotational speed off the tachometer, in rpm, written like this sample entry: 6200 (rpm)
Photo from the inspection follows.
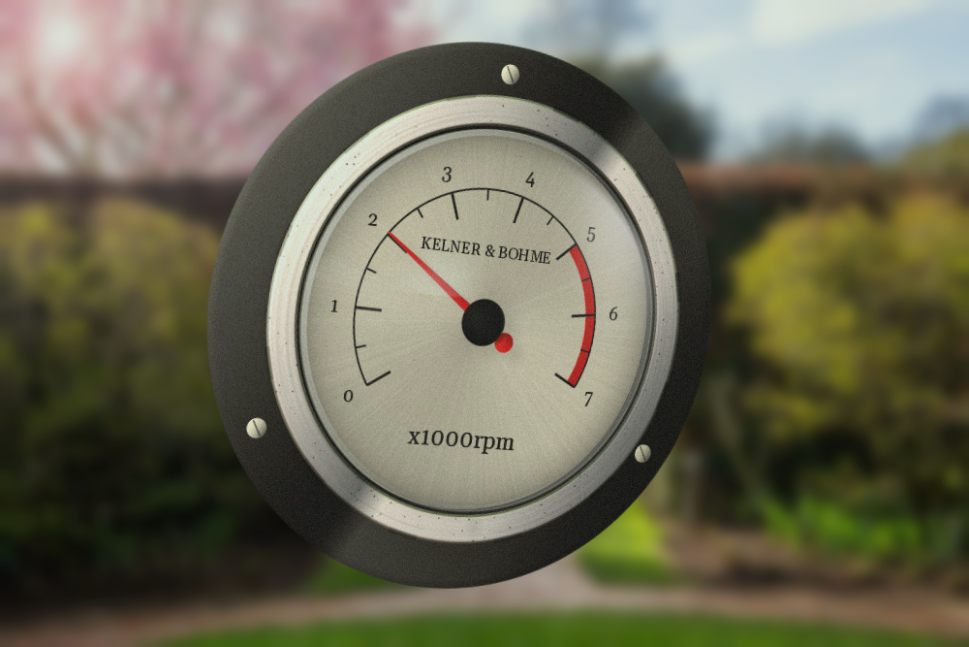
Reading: 2000 (rpm)
